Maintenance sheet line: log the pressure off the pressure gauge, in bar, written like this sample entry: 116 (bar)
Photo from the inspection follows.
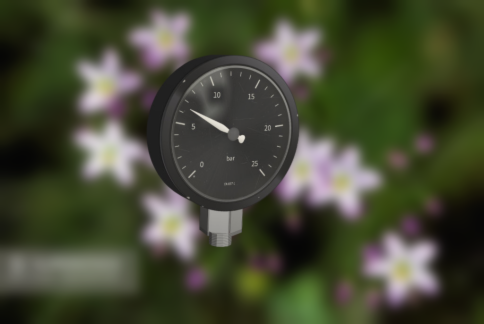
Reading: 6.5 (bar)
